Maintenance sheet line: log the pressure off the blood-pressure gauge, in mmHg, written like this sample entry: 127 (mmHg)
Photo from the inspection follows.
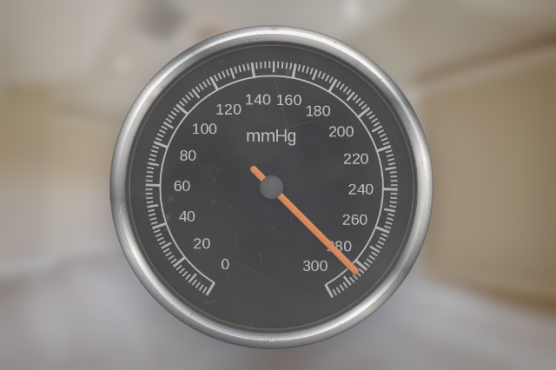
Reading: 284 (mmHg)
